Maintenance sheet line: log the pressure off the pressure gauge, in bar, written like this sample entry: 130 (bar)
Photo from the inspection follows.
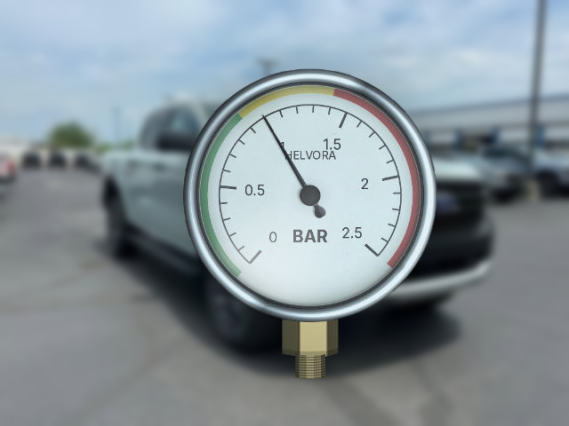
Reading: 1 (bar)
